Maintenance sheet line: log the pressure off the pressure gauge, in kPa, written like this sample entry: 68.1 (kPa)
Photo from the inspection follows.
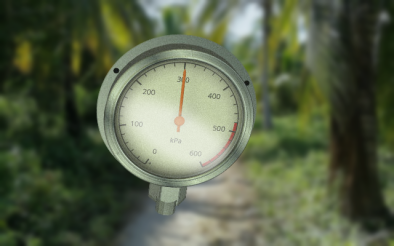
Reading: 300 (kPa)
